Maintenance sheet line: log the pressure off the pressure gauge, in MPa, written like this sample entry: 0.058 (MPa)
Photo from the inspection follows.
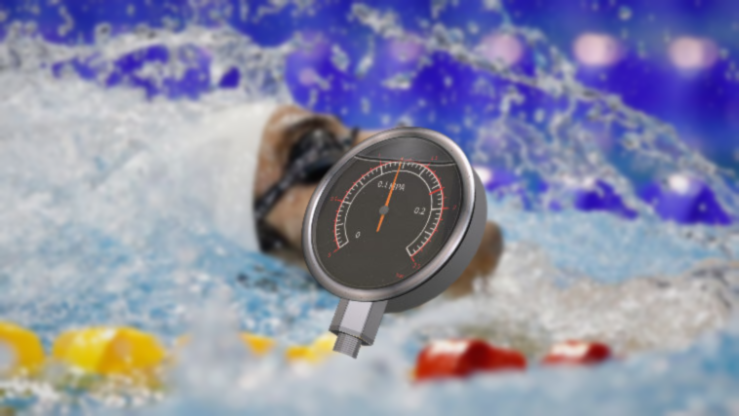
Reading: 0.125 (MPa)
